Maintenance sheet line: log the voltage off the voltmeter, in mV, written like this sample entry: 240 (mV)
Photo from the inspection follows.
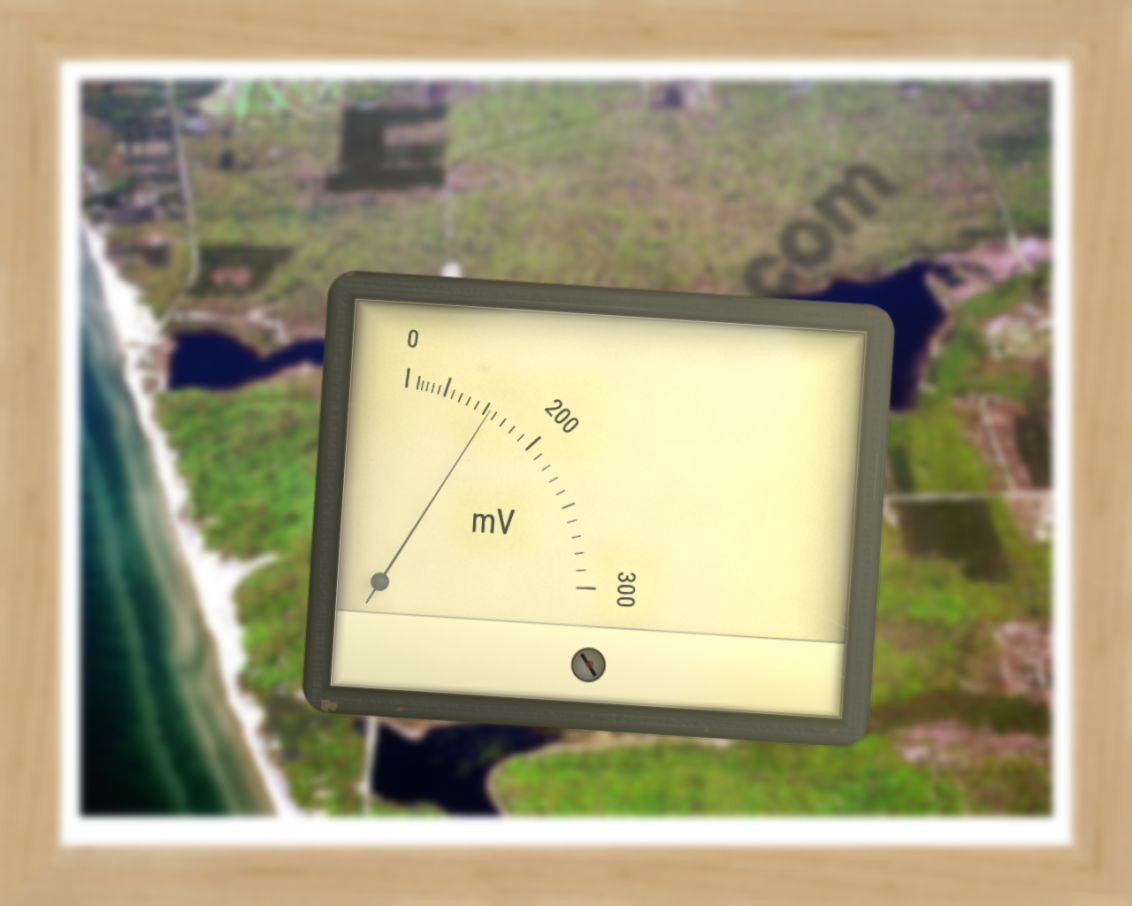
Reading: 155 (mV)
